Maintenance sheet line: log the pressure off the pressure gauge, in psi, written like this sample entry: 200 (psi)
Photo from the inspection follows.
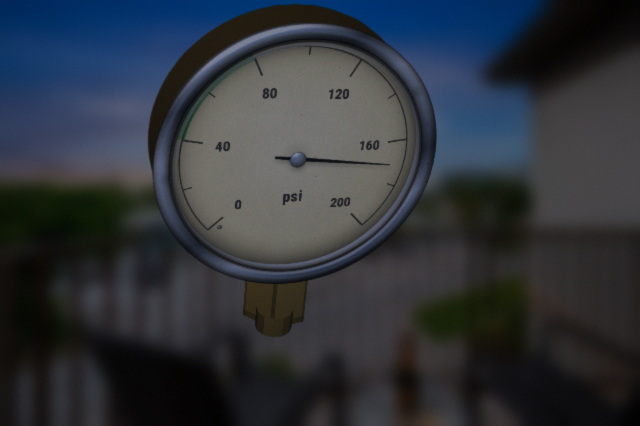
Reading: 170 (psi)
